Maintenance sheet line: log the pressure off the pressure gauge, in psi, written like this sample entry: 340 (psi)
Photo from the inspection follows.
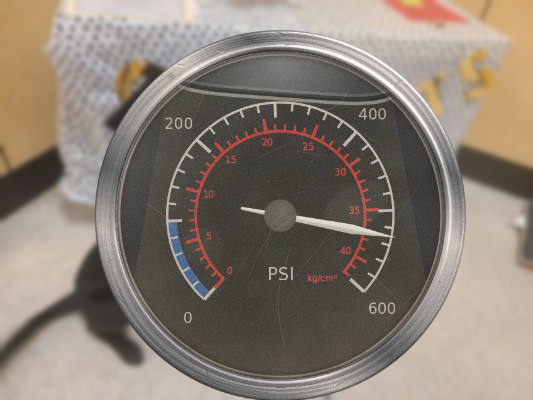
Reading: 530 (psi)
